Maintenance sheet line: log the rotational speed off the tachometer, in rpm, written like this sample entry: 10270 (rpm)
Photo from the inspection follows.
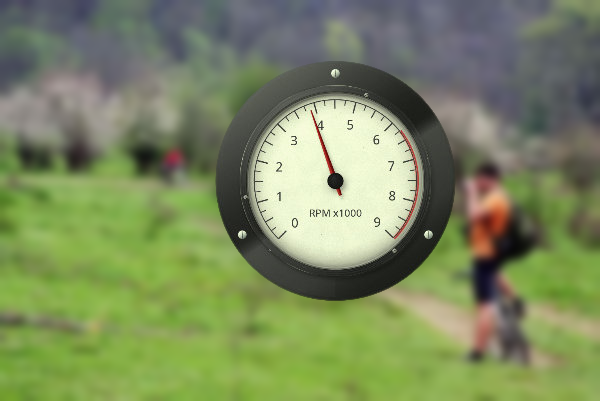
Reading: 3875 (rpm)
